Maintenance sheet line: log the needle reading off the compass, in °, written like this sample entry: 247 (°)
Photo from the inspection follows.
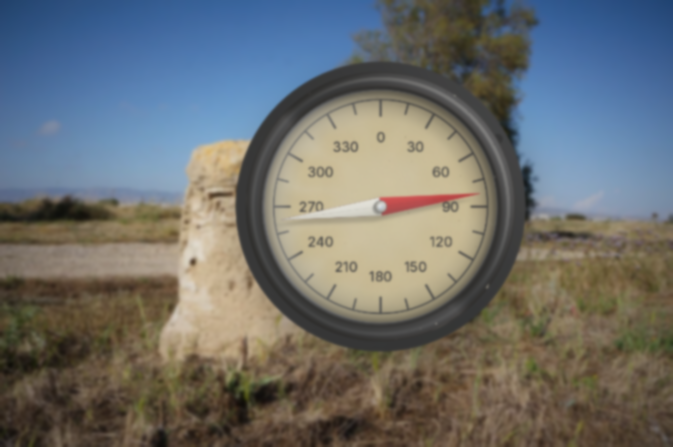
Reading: 82.5 (°)
